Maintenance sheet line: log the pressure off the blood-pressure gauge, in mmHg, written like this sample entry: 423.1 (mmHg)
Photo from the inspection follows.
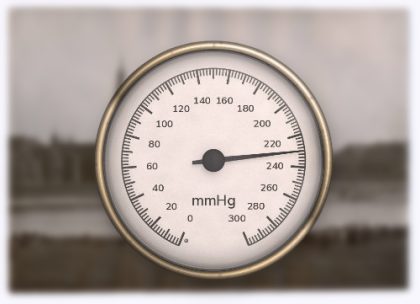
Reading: 230 (mmHg)
